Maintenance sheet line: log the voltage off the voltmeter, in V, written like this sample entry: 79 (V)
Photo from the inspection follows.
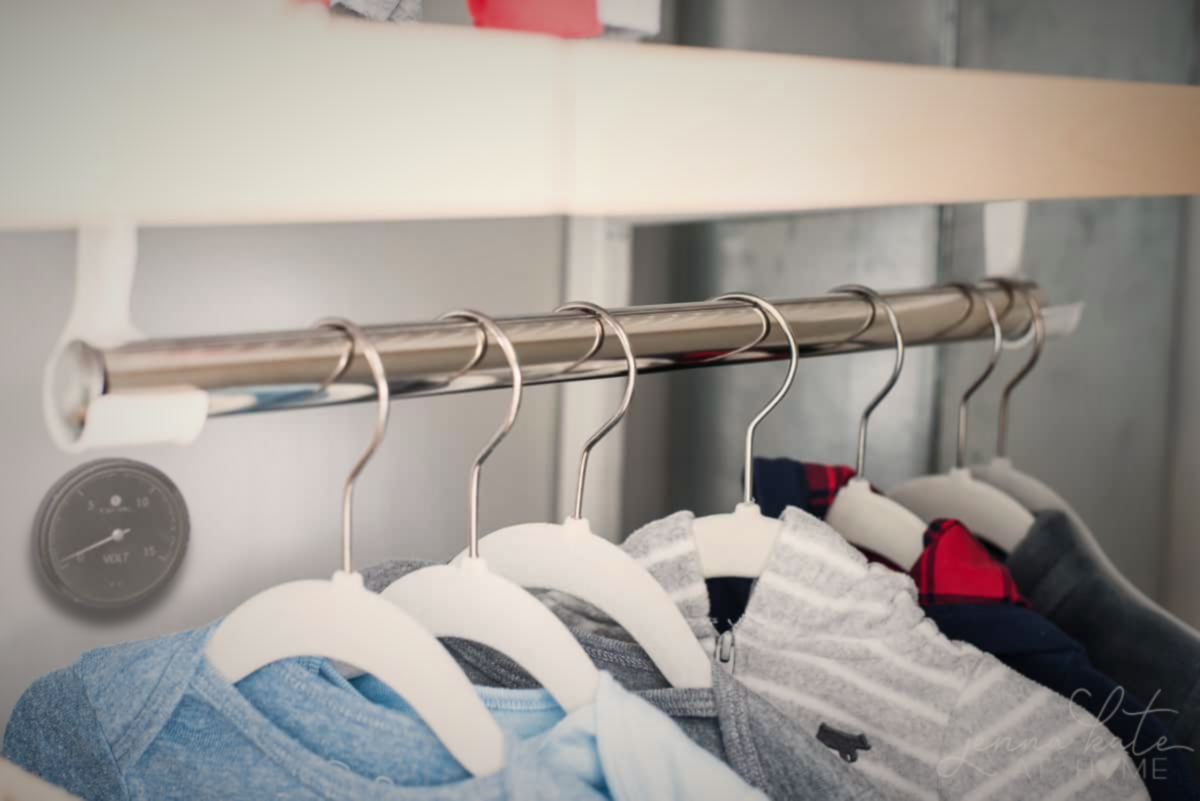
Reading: 0.5 (V)
